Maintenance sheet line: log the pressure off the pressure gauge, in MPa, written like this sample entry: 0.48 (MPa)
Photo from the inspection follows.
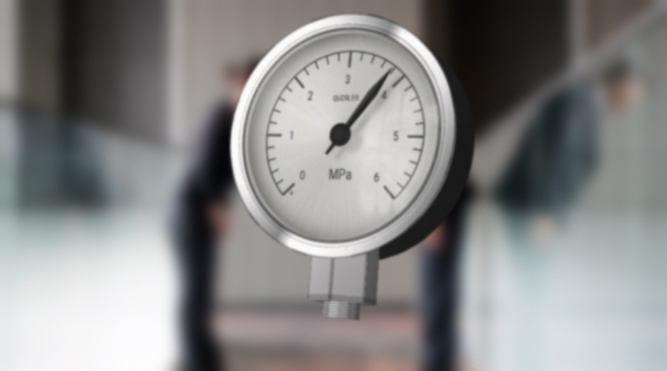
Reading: 3.8 (MPa)
